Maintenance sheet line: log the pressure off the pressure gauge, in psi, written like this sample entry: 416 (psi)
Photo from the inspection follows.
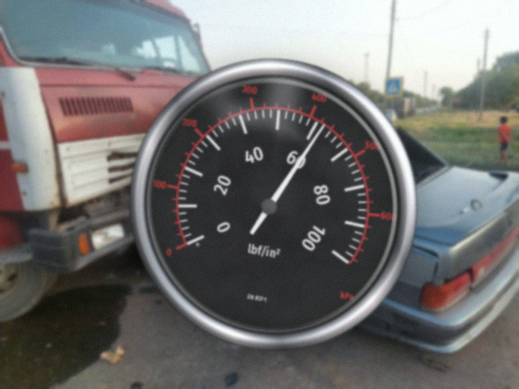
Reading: 62 (psi)
